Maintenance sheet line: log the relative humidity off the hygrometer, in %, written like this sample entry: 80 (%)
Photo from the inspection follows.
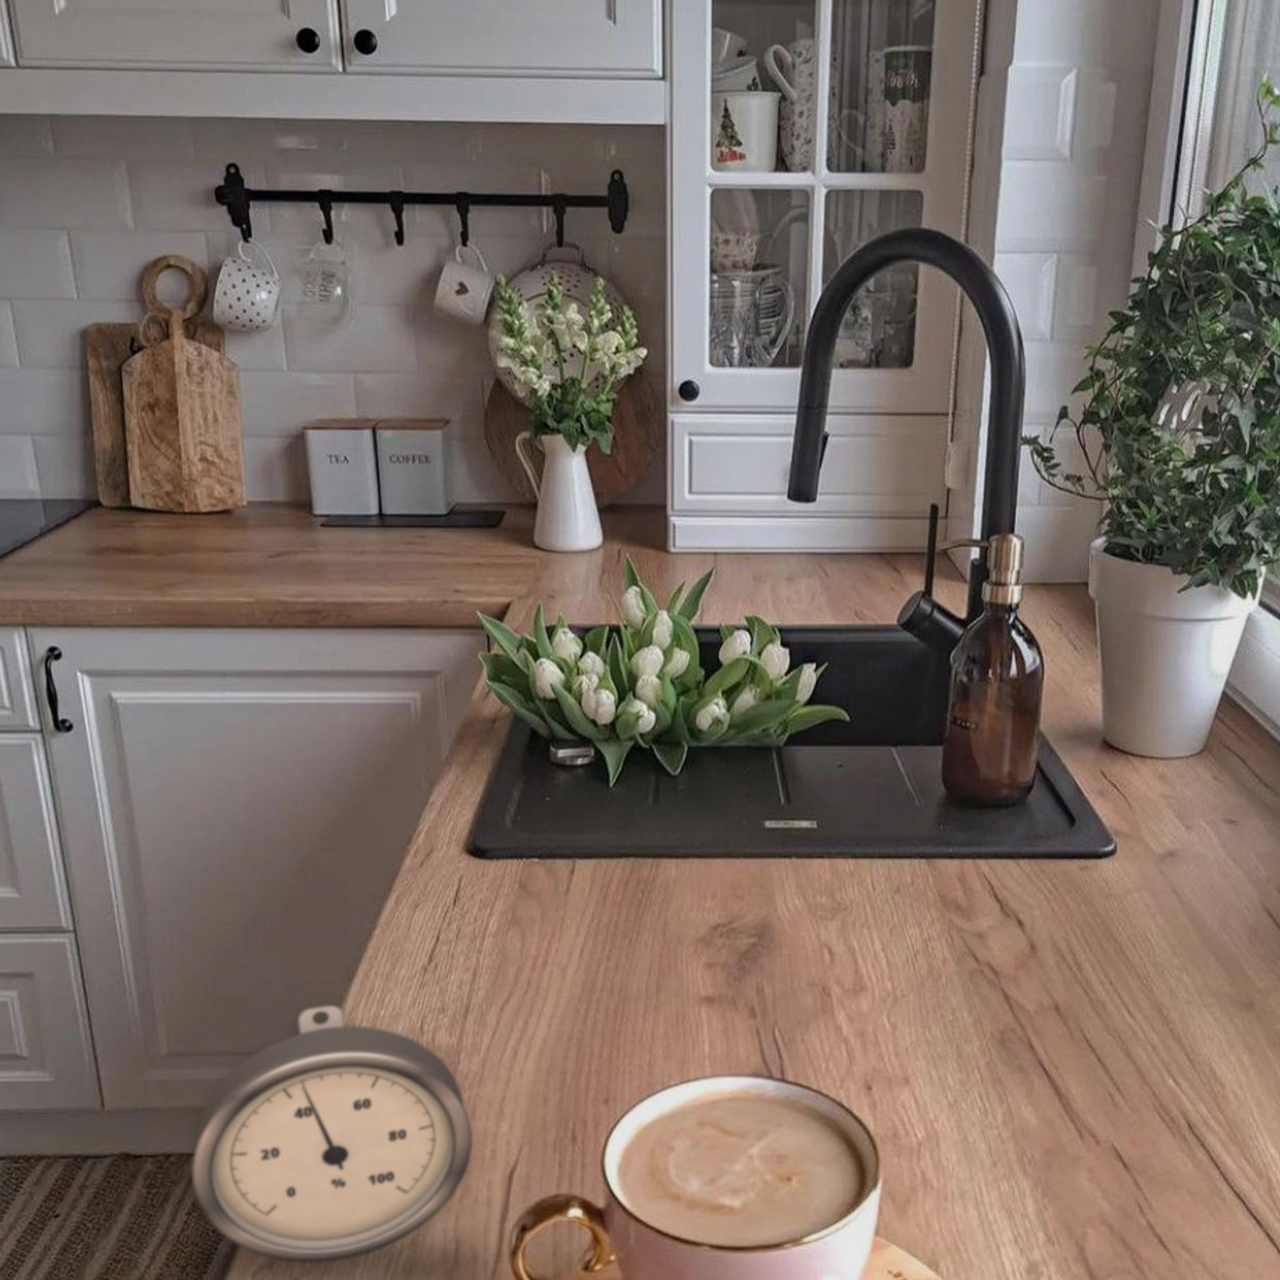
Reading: 44 (%)
